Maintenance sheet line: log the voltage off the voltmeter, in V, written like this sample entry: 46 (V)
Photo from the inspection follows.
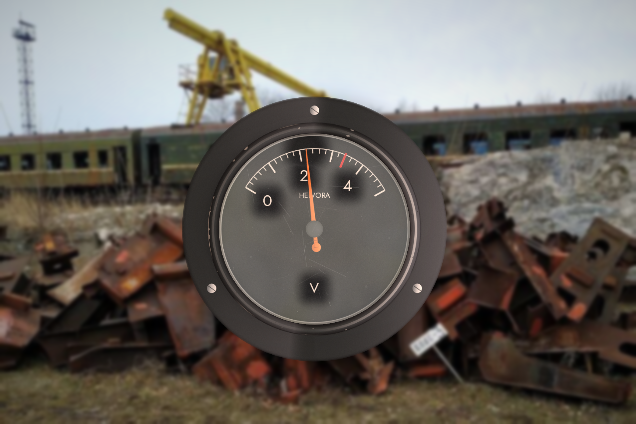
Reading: 2.2 (V)
